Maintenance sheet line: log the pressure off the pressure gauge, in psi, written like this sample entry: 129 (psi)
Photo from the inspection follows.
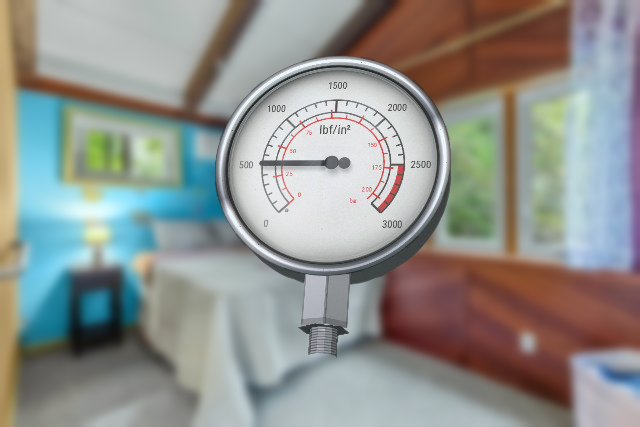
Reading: 500 (psi)
